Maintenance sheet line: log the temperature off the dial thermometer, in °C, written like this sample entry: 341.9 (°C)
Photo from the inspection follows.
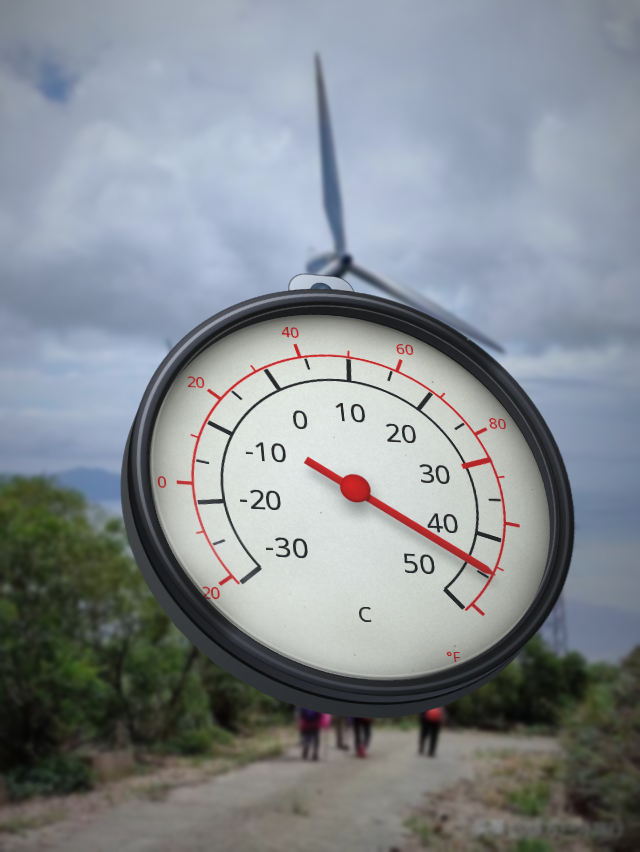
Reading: 45 (°C)
